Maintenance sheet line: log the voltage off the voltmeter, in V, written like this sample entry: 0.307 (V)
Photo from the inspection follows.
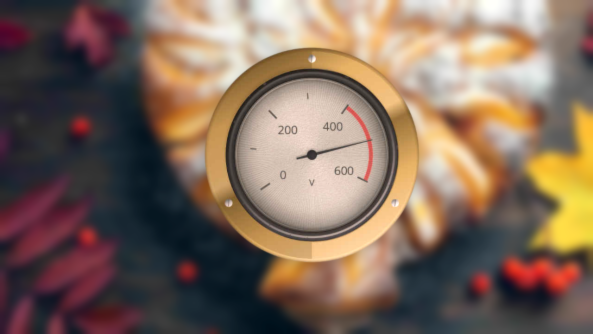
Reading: 500 (V)
